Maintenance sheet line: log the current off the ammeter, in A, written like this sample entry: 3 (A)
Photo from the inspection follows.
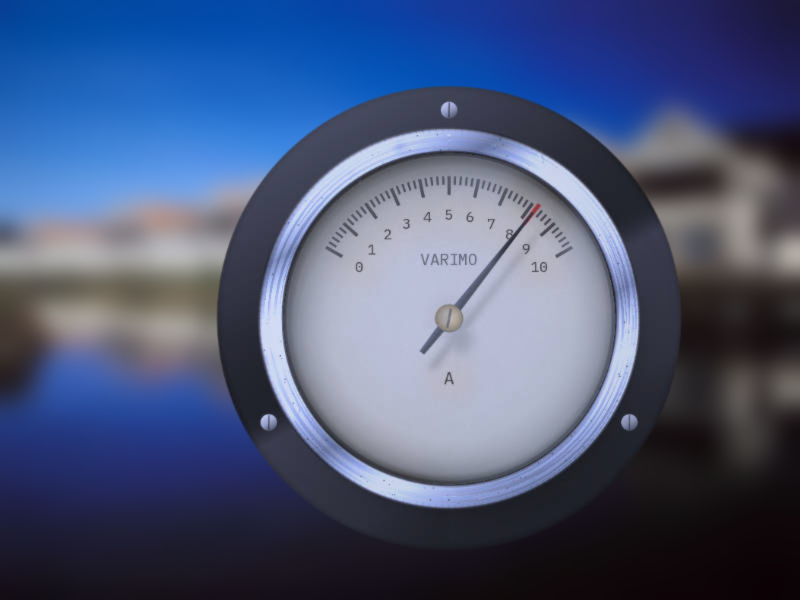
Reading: 8.2 (A)
